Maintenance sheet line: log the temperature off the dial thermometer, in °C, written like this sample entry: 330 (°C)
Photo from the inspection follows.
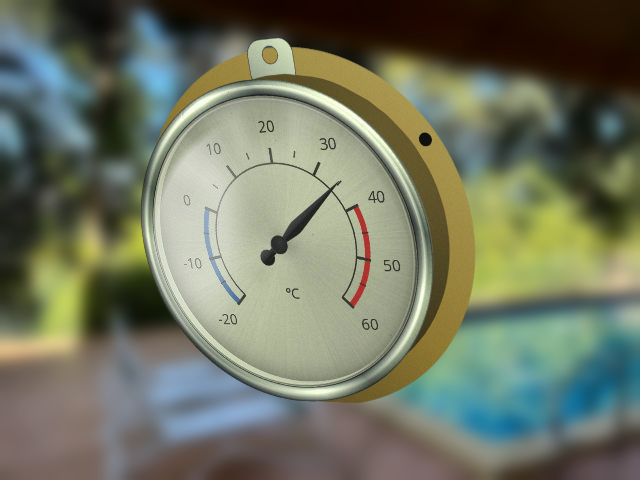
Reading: 35 (°C)
